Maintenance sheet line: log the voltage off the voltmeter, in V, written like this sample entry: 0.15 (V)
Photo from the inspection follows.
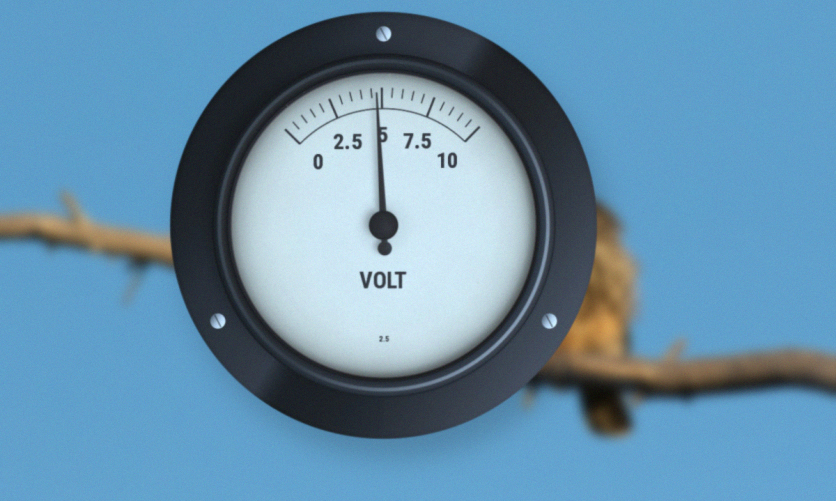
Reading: 4.75 (V)
